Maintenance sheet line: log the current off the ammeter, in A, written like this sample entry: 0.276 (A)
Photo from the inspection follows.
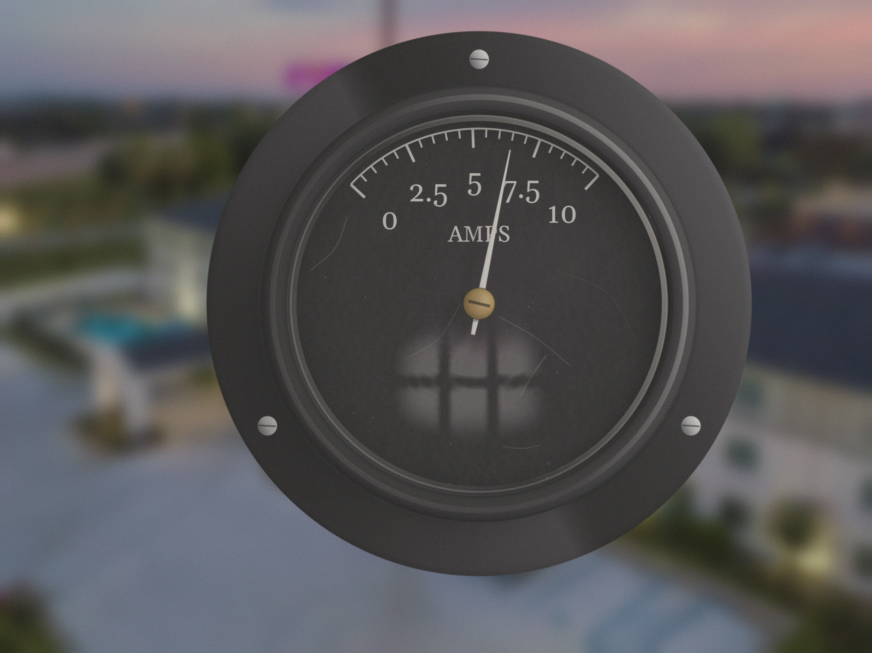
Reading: 6.5 (A)
